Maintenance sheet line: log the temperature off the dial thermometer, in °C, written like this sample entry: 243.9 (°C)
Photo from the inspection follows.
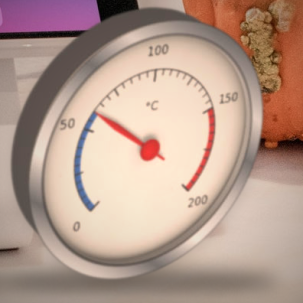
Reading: 60 (°C)
